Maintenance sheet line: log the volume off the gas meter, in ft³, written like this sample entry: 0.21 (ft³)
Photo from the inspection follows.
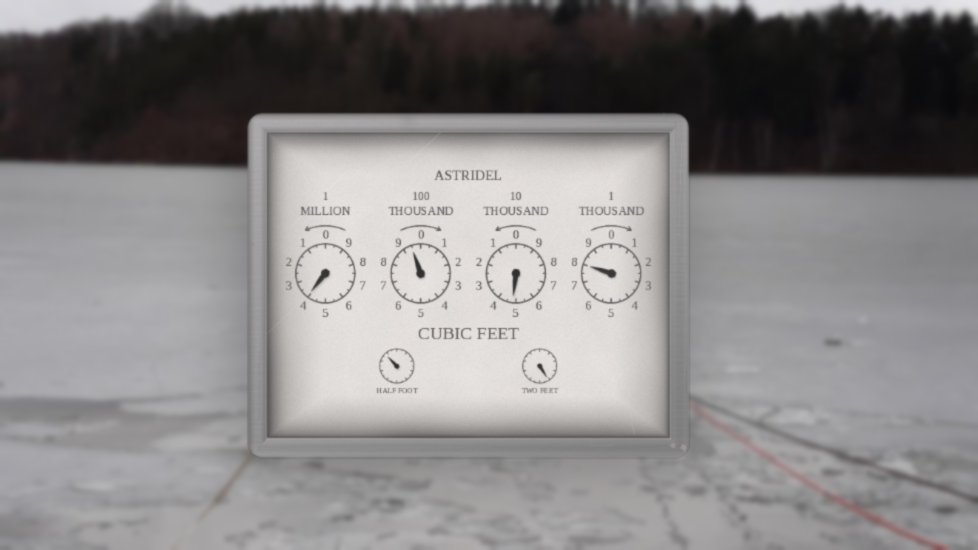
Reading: 394800 (ft³)
